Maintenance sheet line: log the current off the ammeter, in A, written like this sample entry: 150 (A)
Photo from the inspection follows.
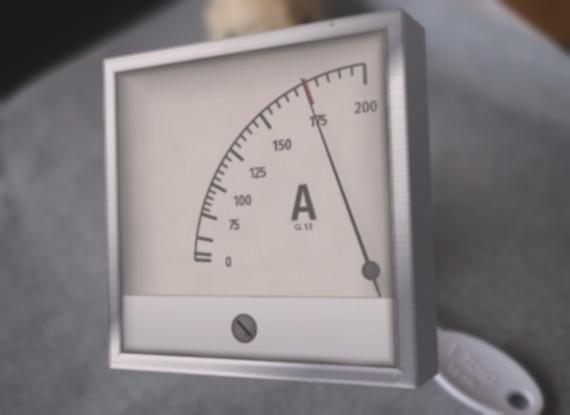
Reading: 175 (A)
